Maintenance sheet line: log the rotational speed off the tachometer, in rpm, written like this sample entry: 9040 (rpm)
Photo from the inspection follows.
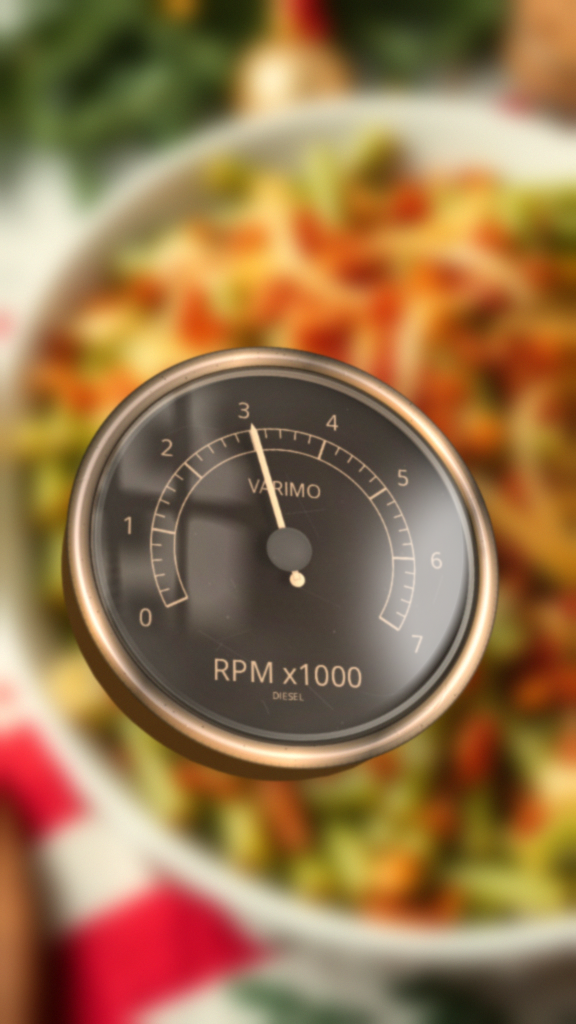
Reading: 3000 (rpm)
